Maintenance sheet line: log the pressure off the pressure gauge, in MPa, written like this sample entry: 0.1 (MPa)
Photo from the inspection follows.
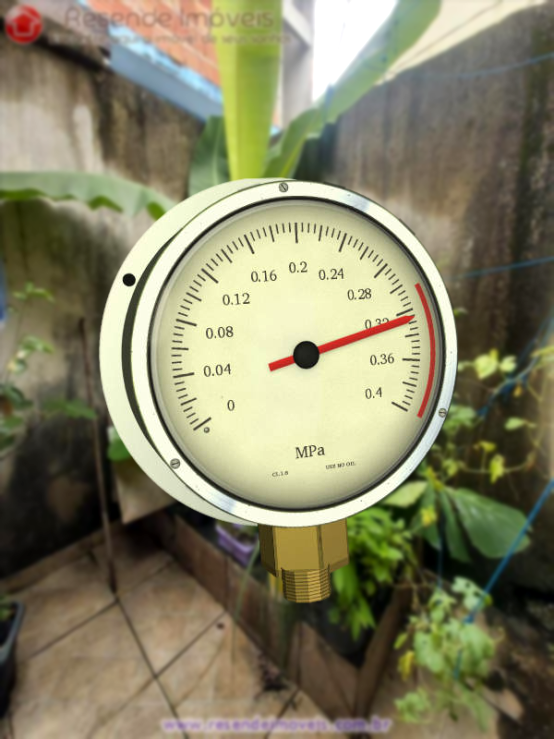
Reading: 0.325 (MPa)
